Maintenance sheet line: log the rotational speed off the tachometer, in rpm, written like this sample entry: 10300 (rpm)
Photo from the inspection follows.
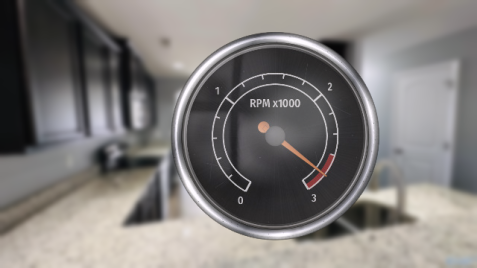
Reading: 2800 (rpm)
